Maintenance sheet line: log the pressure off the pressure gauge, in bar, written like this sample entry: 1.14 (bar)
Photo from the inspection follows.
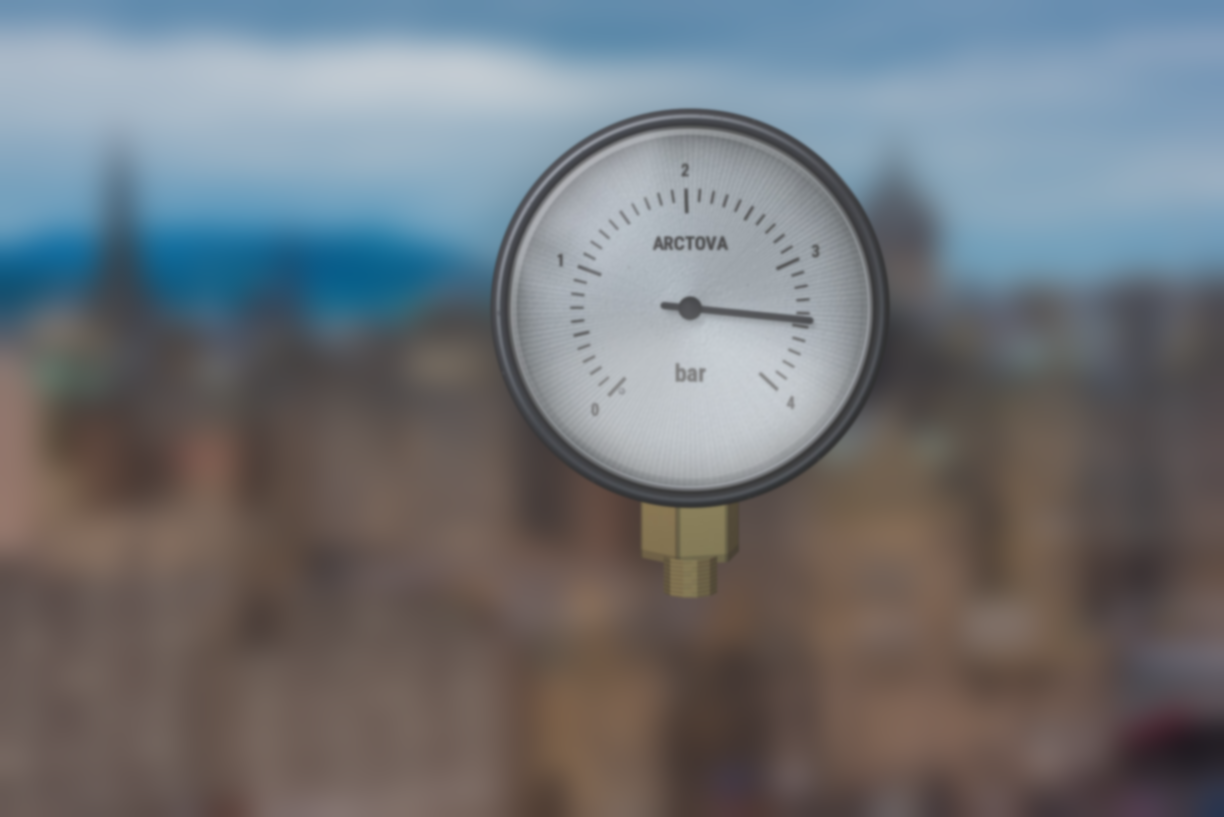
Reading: 3.45 (bar)
